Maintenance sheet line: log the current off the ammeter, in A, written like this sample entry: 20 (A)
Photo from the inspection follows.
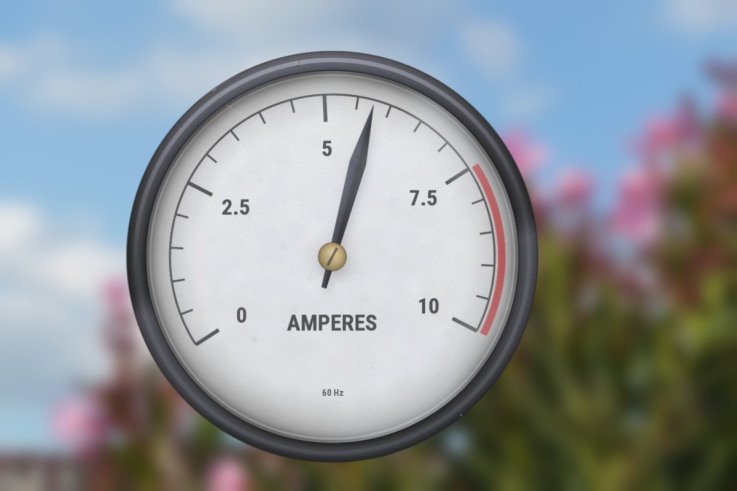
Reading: 5.75 (A)
